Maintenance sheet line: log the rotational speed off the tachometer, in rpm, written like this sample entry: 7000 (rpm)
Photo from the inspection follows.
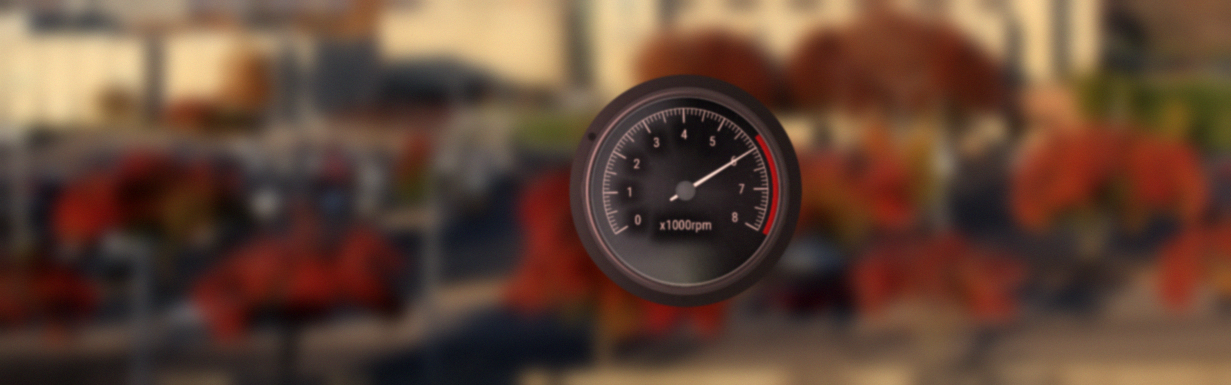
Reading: 6000 (rpm)
